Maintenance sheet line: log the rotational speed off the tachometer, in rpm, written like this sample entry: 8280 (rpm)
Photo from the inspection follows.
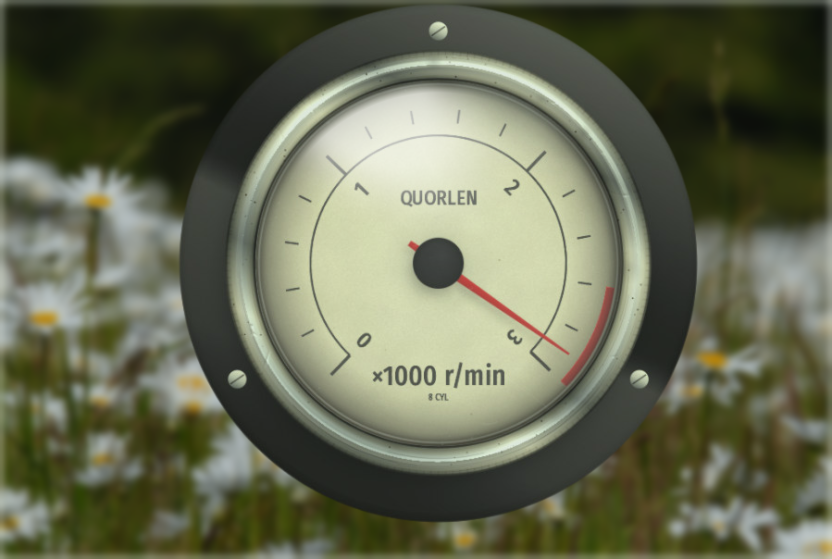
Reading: 2900 (rpm)
